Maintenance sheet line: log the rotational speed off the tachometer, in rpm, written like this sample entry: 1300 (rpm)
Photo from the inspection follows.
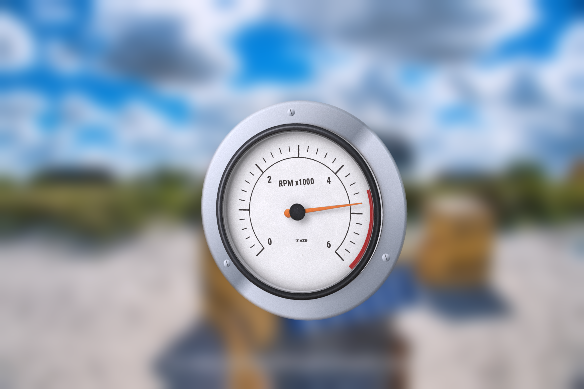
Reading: 4800 (rpm)
